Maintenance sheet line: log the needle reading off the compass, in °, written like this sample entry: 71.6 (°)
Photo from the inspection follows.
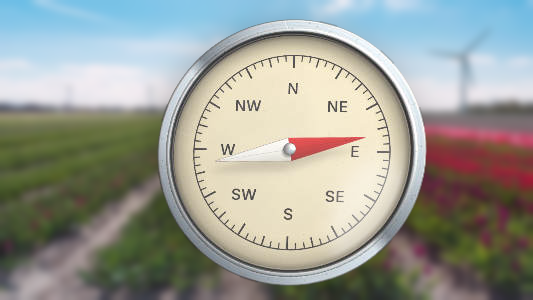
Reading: 80 (°)
